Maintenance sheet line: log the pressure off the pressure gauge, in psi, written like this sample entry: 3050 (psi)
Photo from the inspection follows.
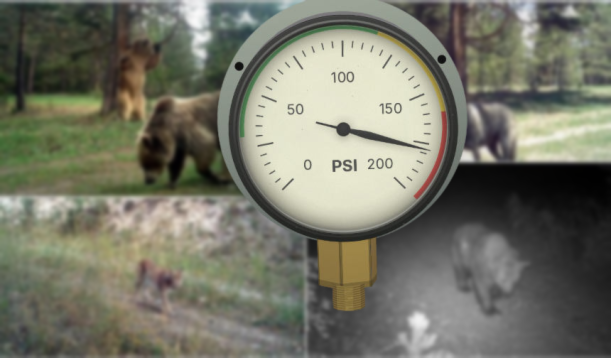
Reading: 177.5 (psi)
